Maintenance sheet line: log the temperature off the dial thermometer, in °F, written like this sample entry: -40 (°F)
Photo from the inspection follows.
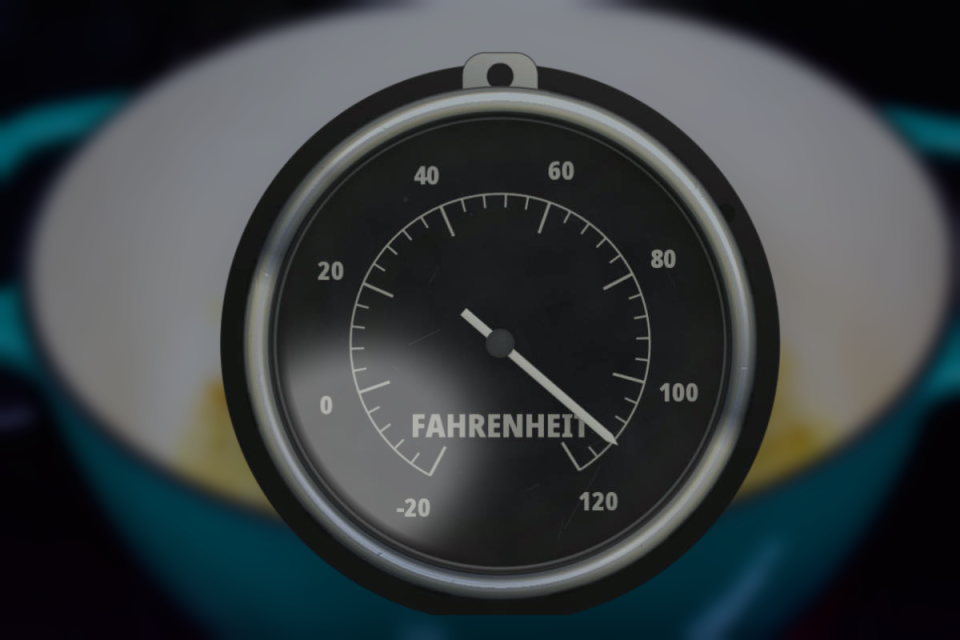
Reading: 112 (°F)
